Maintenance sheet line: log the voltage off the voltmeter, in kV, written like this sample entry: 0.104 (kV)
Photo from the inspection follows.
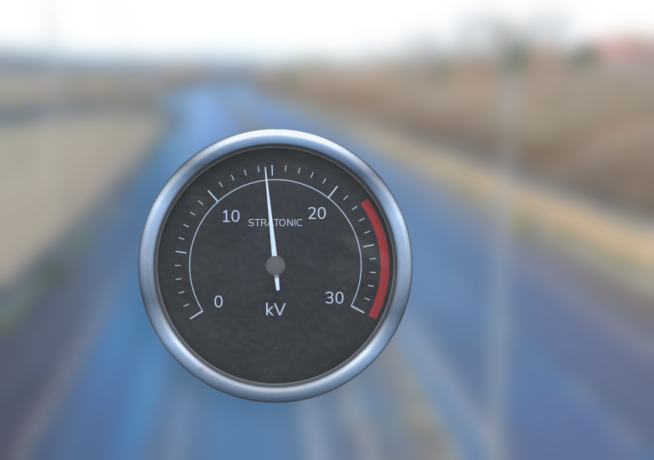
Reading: 14.5 (kV)
